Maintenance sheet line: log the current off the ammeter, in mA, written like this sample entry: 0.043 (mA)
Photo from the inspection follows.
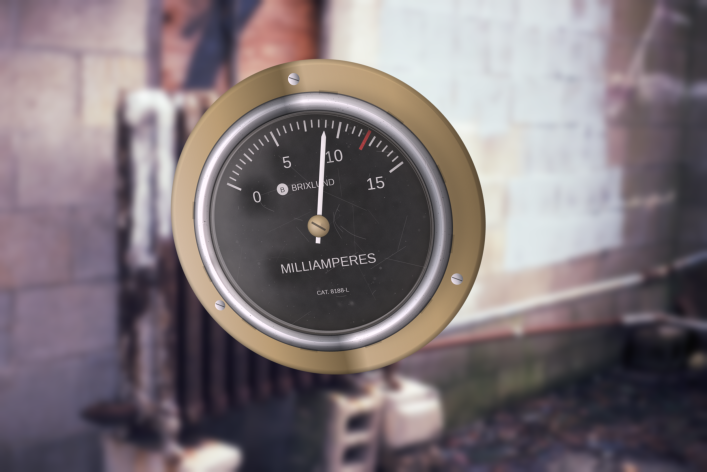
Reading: 9 (mA)
